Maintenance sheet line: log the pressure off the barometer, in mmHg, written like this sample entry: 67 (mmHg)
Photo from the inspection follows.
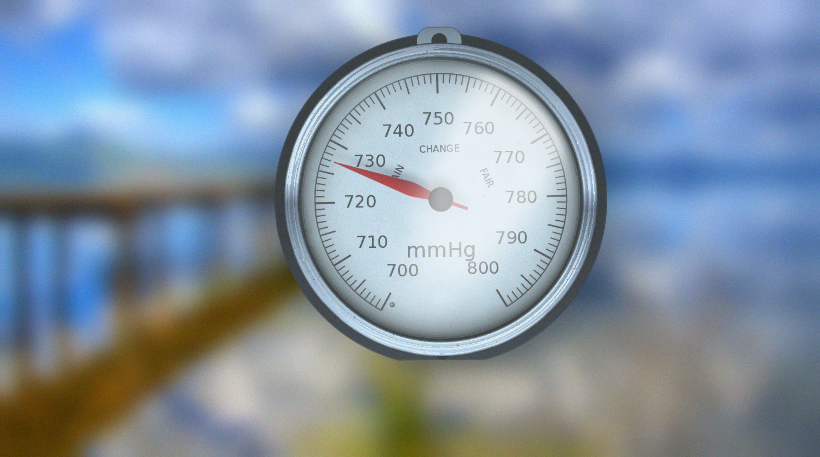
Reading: 727 (mmHg)
